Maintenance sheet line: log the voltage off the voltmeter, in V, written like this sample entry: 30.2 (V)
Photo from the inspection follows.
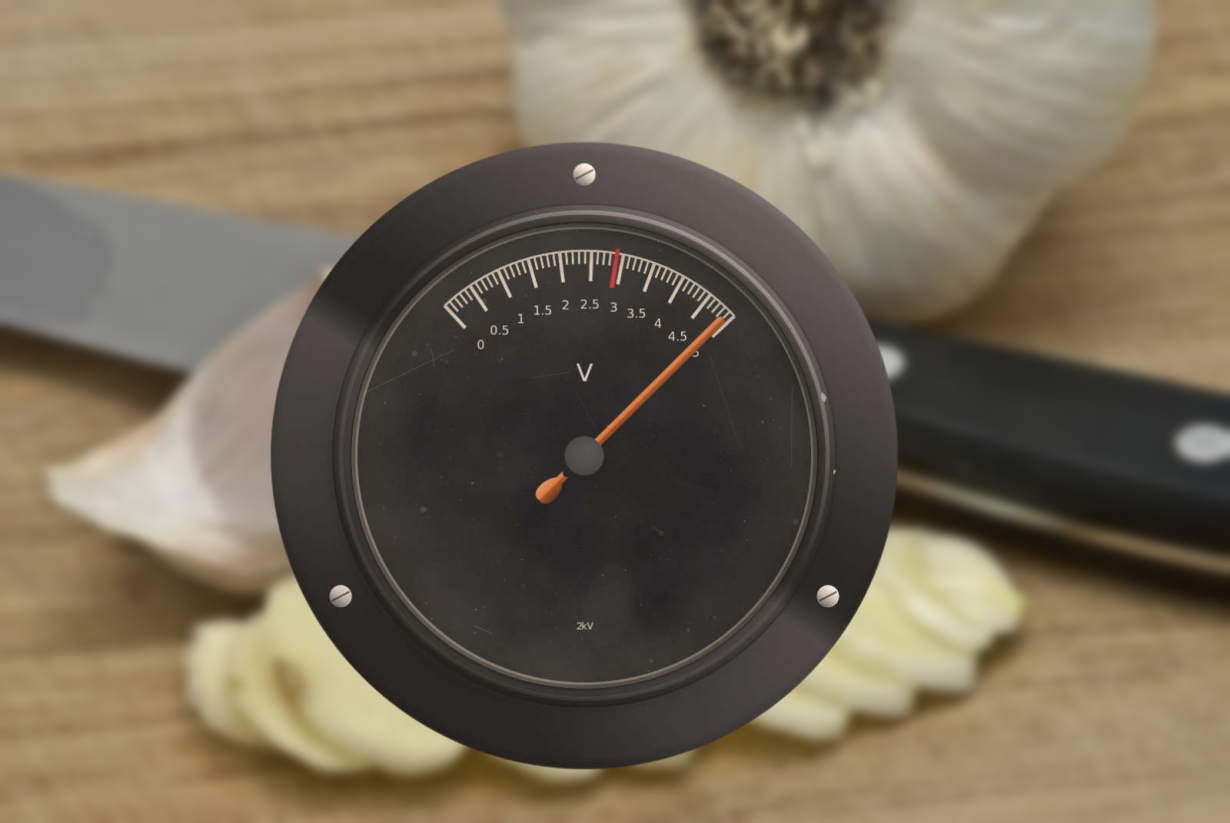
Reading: 4.9 (V)
